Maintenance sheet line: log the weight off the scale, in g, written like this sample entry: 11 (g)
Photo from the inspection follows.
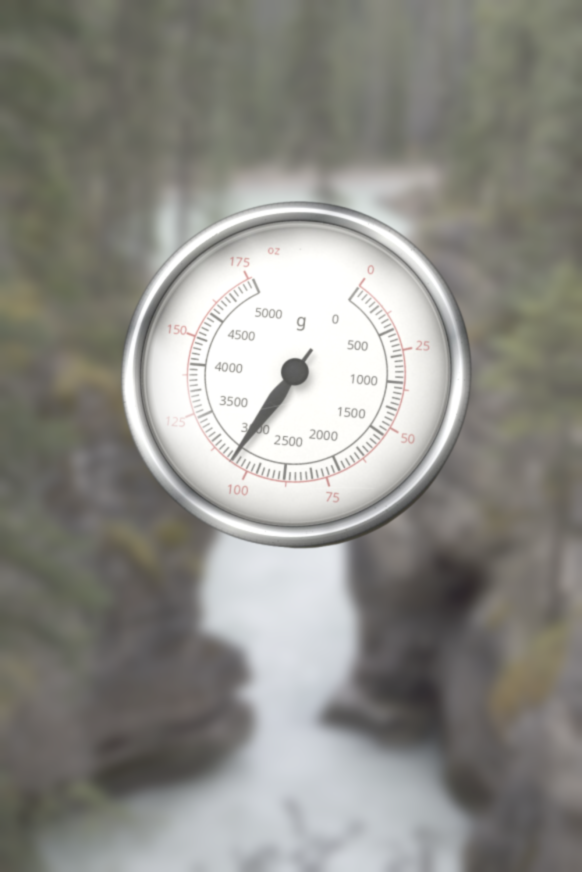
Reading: 3000 (g)
